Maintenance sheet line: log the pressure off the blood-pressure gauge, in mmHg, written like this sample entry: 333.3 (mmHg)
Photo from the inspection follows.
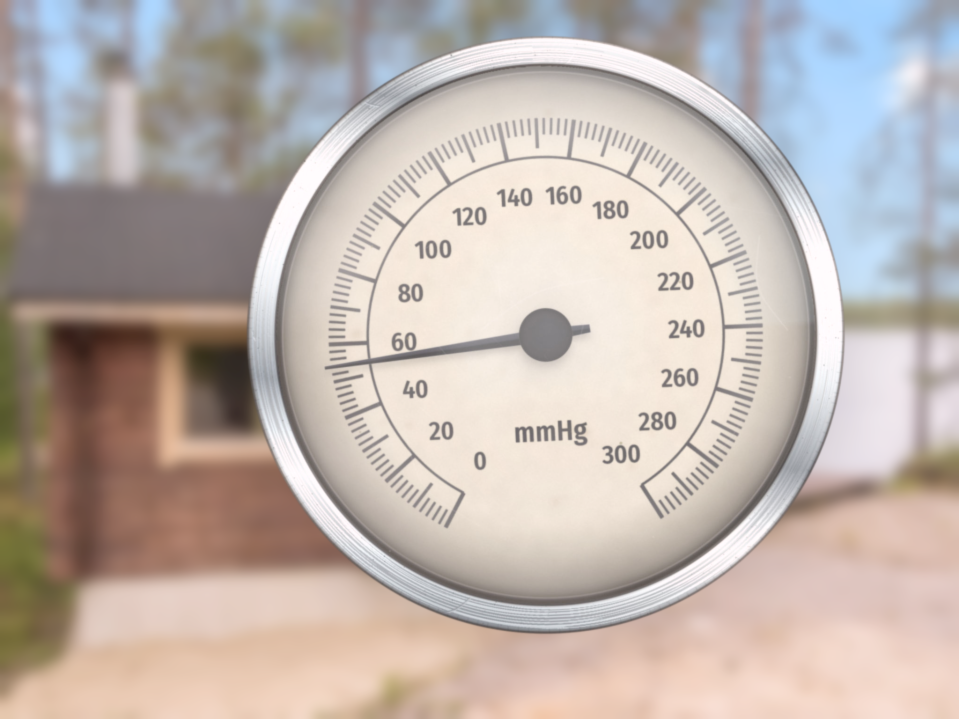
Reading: 54 (mmHg)
